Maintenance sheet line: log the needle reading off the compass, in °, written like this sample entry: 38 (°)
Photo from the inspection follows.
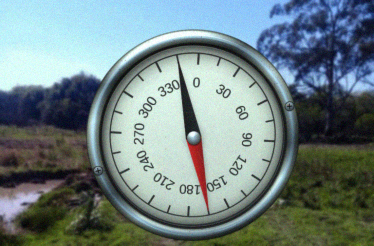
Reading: 165 (°)
